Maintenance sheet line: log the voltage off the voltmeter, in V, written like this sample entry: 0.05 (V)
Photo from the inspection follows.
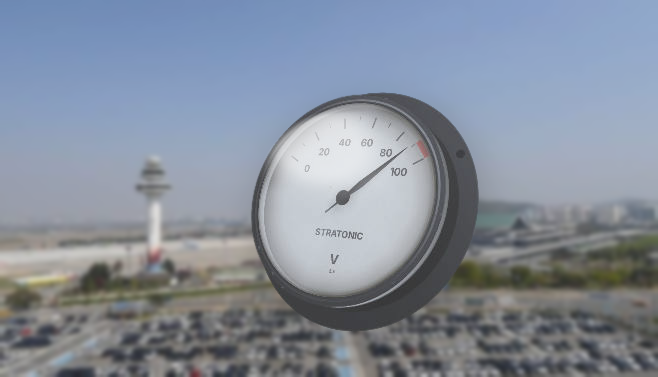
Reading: 90 (V)
